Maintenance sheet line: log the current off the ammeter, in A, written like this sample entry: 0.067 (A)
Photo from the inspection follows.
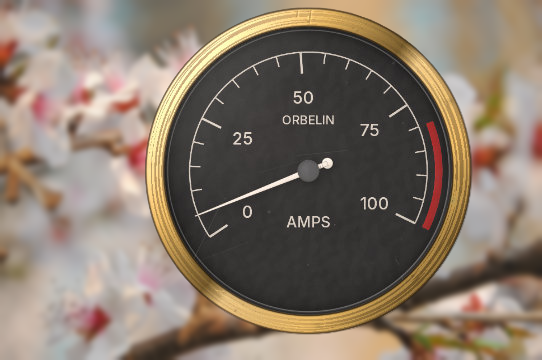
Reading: 5 (A)
